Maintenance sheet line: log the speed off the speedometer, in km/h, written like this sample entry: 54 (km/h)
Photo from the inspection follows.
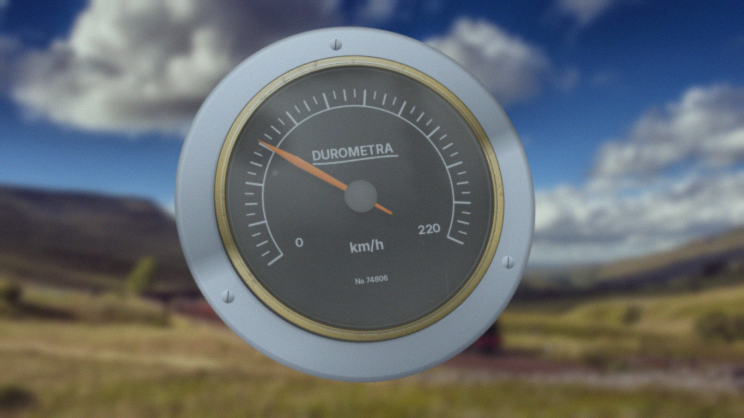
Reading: 60 (km/h)
